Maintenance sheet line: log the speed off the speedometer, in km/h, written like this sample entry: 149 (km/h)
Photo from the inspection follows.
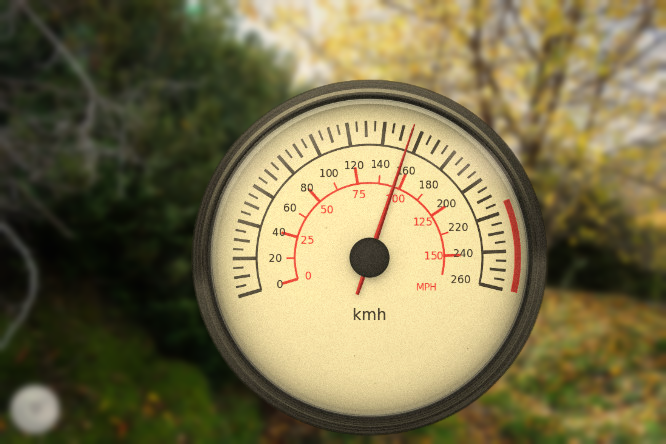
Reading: 155 (km/h)
